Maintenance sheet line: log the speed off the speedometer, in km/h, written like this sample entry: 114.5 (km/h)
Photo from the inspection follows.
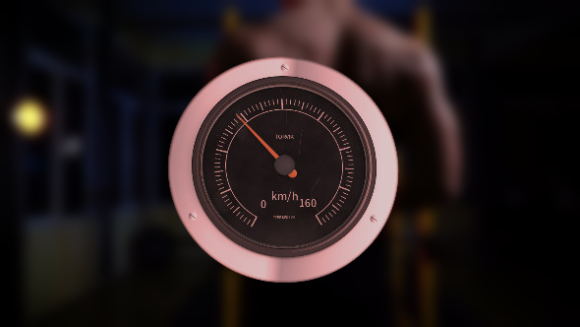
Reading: 58 (km/h)
